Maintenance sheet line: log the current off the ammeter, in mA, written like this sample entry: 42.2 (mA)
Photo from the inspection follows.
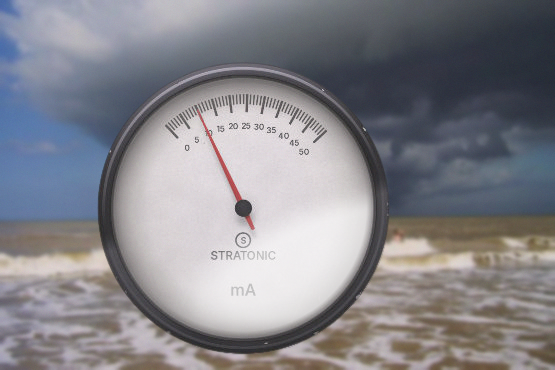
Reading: 10 (mA)
